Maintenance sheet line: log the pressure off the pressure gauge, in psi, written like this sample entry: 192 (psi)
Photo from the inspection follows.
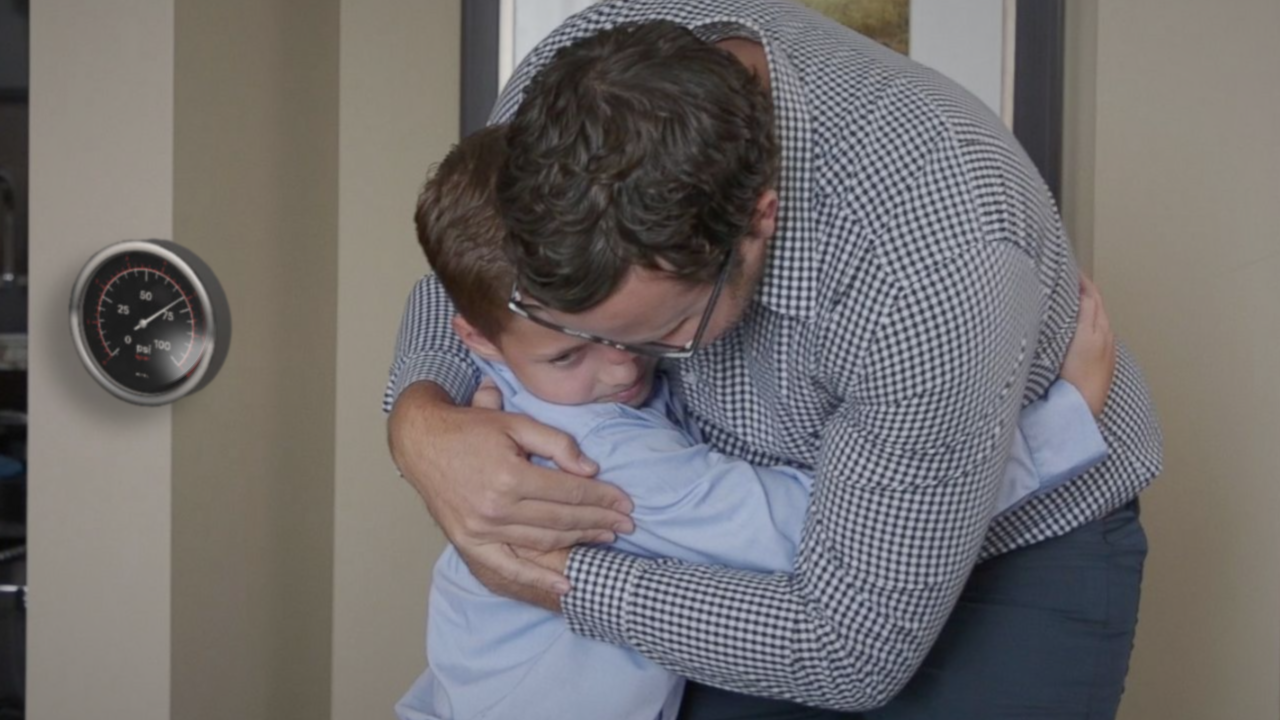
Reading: 70 (psi)
